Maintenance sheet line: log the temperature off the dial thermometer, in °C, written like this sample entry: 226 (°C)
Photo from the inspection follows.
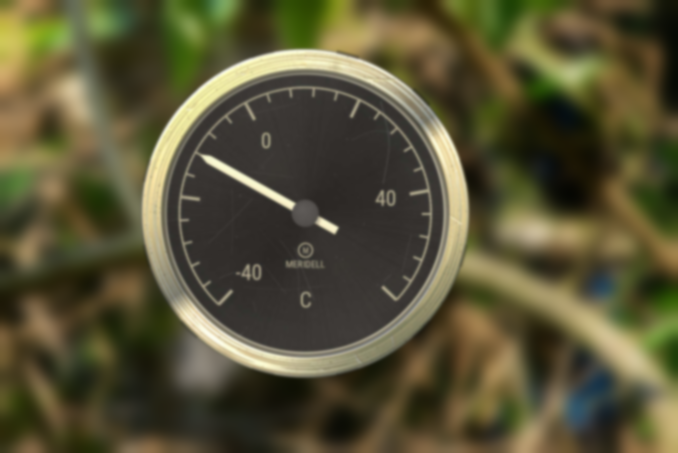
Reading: -12 (°C)
